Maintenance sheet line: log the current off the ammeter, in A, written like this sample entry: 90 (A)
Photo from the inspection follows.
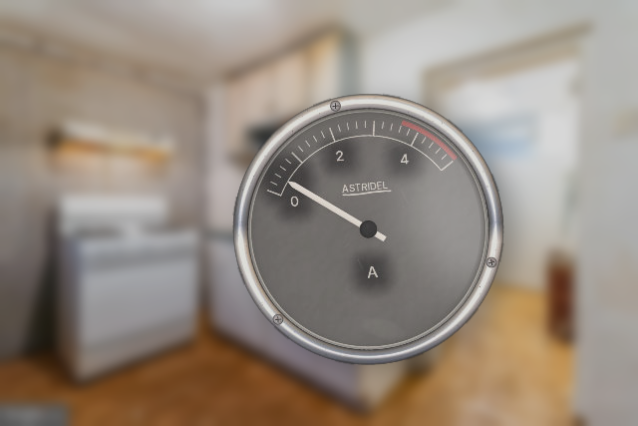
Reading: 0.4 (A)
